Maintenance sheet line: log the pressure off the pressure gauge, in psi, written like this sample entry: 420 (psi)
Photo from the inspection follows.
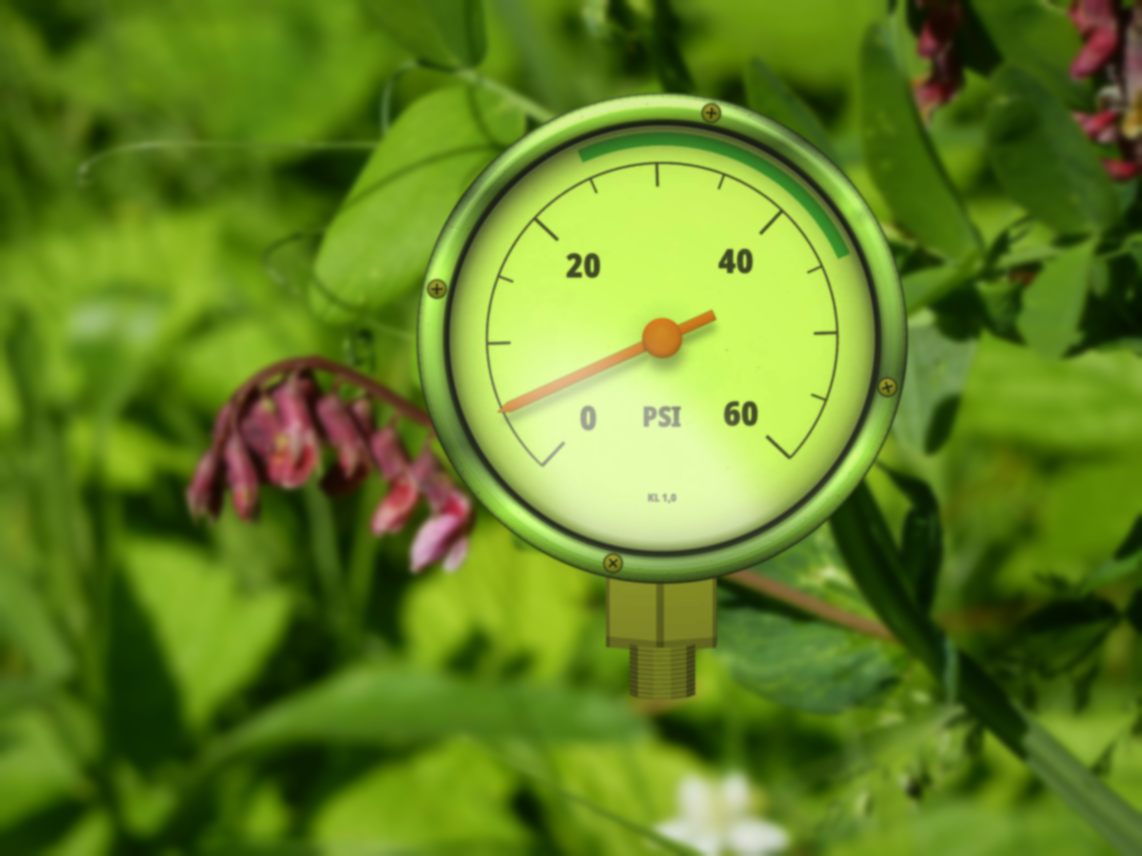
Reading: 5 (psi)
